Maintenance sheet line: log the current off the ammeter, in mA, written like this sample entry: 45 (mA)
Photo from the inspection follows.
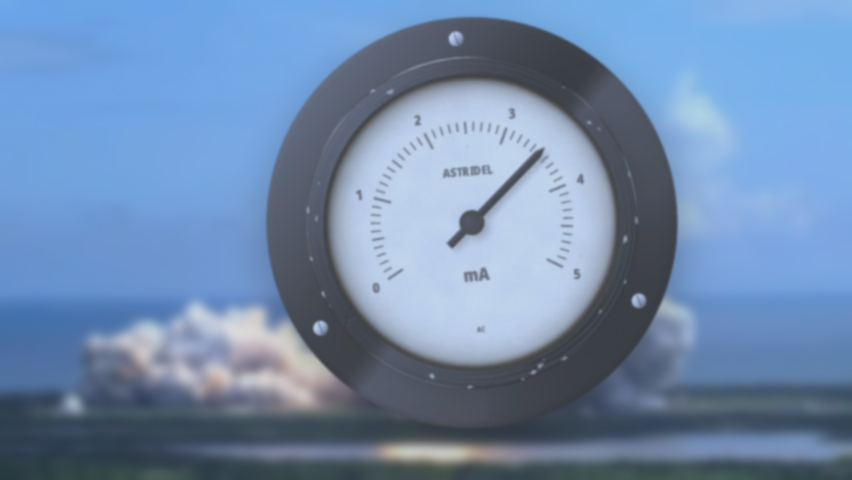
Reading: 3.5 (mA)
